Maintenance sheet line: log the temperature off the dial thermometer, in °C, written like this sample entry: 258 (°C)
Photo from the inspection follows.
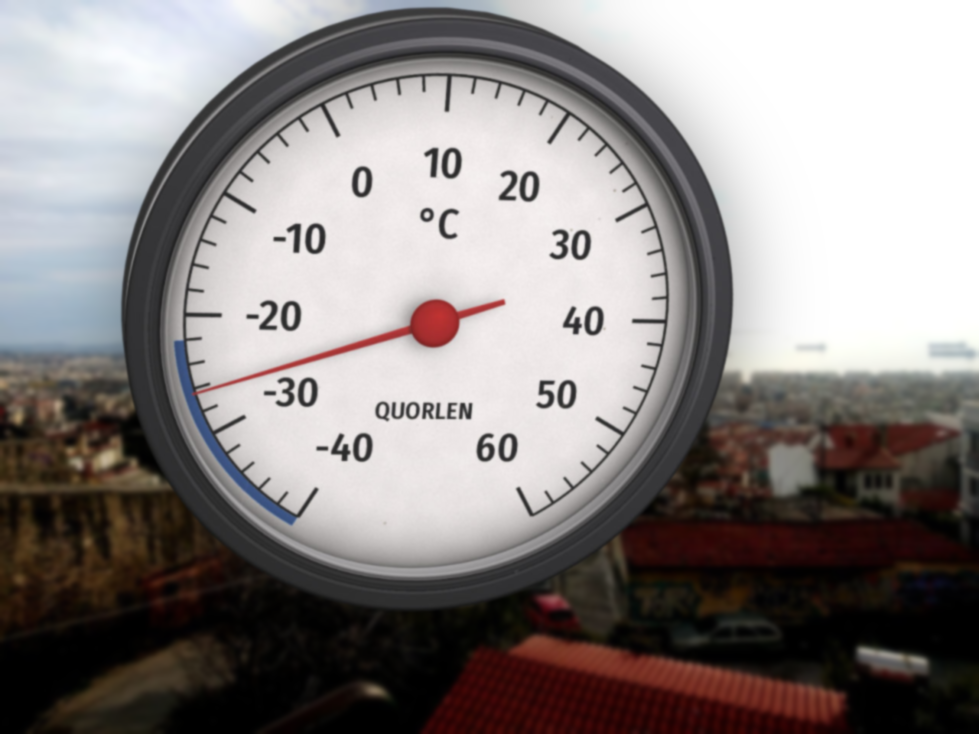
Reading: -26 (°C)
